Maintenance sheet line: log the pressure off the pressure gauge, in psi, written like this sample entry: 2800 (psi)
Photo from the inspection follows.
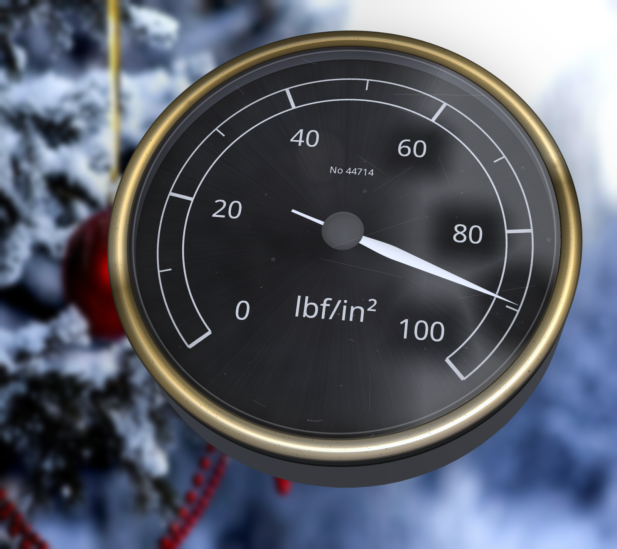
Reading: 90 (psi)
